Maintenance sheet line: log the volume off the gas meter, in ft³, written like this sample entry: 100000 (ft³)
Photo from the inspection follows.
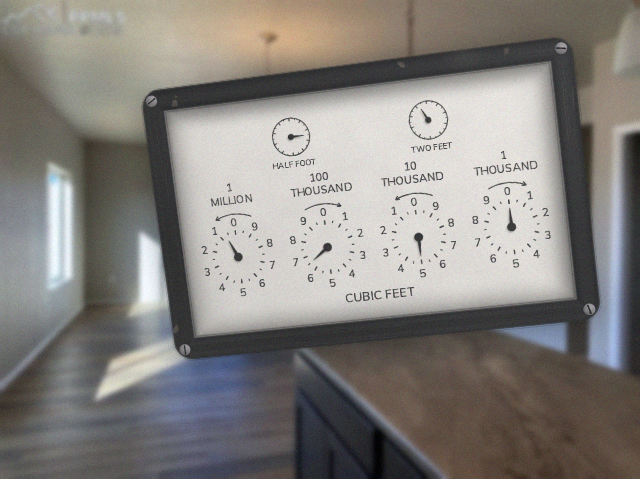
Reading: 65000 (ft³)
